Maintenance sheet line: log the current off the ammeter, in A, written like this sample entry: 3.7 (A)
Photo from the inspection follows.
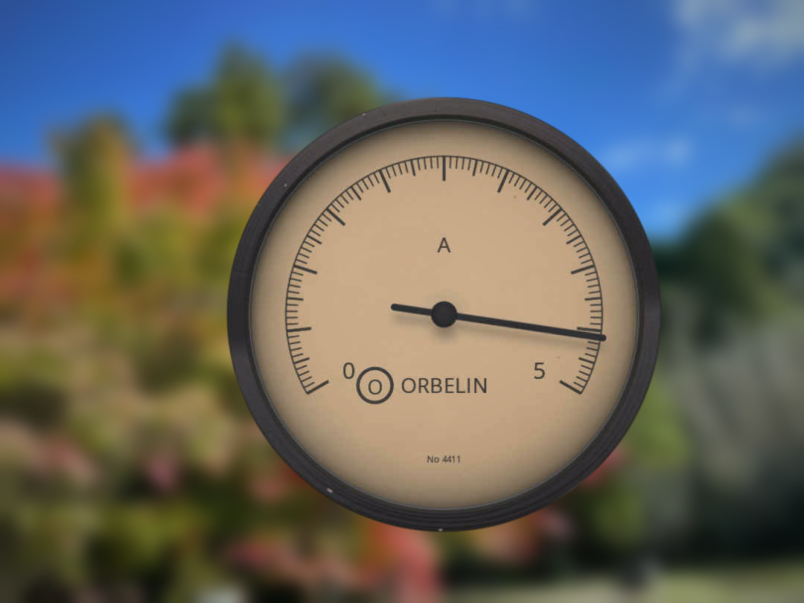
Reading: 4.55 (A)
